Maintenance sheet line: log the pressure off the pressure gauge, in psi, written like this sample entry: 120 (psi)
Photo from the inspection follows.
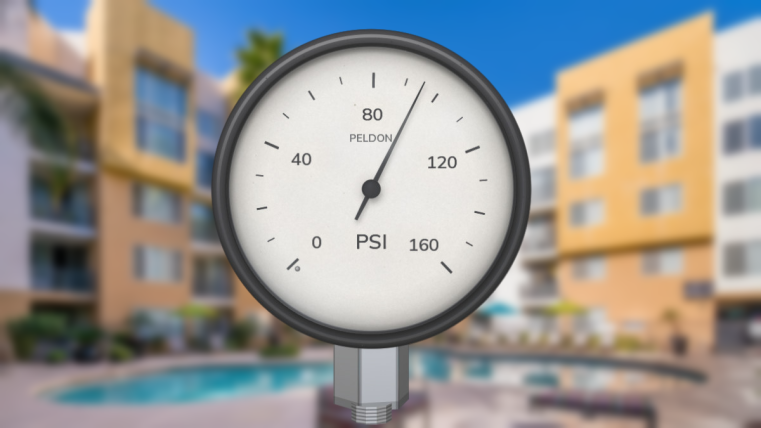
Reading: 95 (psi)
